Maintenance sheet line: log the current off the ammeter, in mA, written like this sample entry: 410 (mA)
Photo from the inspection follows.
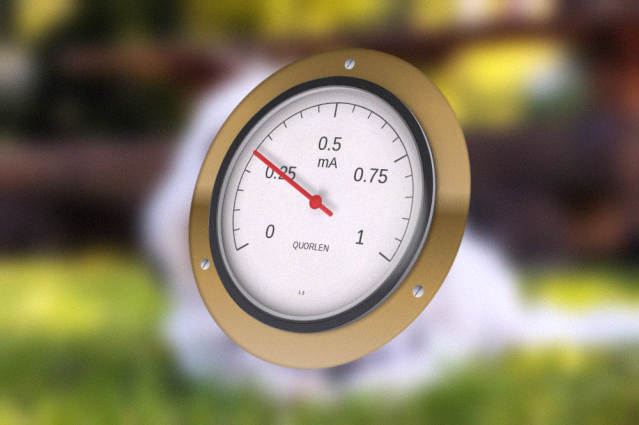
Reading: 0.25 (mA)
